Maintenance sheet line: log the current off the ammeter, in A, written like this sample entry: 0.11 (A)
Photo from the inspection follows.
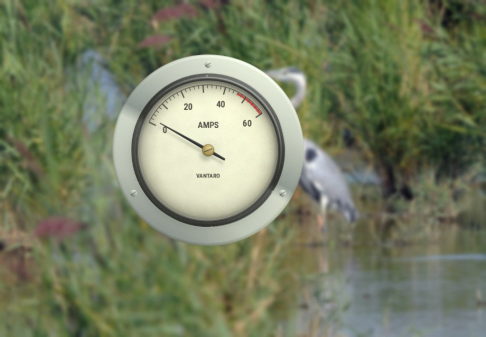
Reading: 2 (A)
